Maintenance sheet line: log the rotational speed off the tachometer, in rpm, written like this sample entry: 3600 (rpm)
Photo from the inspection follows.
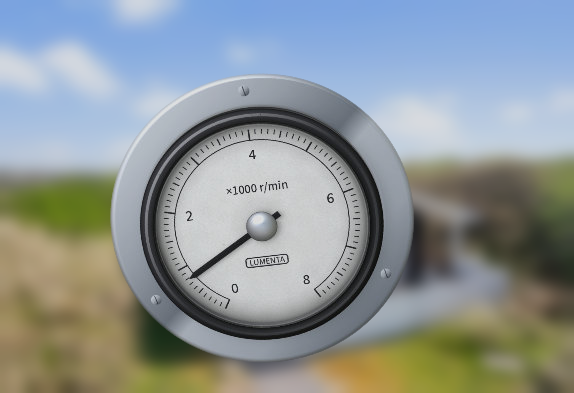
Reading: 800 (rpm)
